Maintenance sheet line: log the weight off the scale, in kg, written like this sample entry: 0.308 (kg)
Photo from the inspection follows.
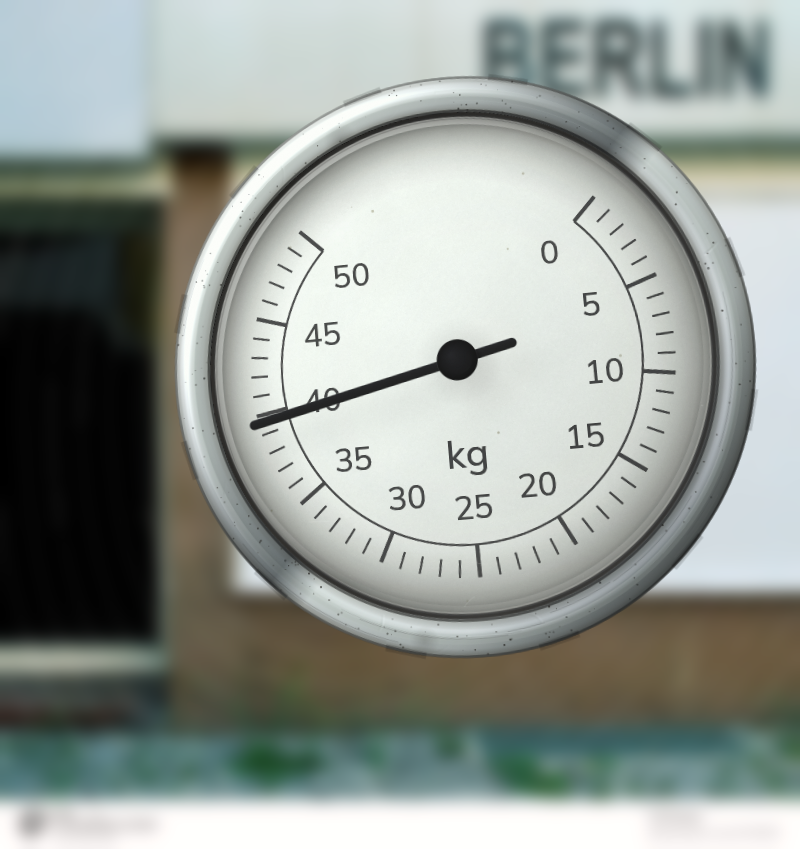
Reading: 39.5 (kg)
